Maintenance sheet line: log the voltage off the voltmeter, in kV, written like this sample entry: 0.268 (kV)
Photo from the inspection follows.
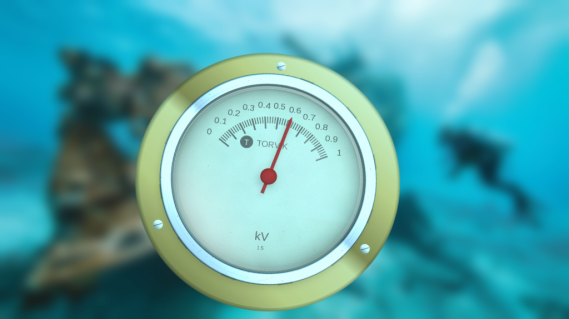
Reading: 0.6 (kV)
